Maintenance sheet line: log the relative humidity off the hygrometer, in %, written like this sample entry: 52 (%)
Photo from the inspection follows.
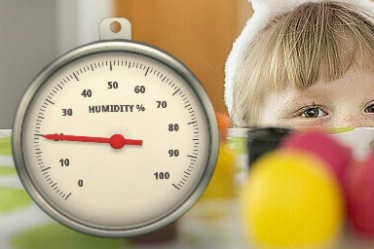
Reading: 20 (%)
